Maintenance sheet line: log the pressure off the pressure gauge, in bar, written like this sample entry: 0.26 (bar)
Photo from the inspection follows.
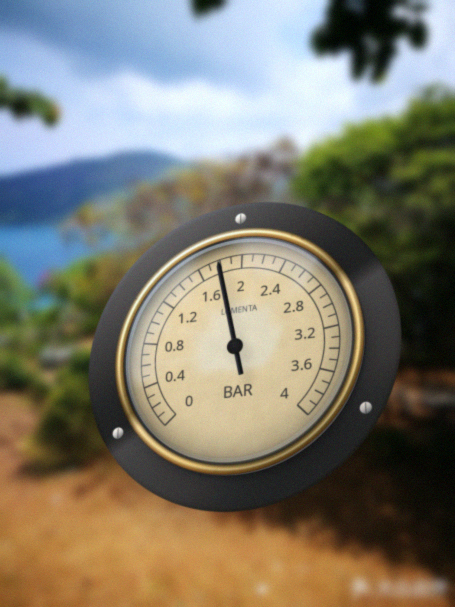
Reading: 1.8 (bar)
